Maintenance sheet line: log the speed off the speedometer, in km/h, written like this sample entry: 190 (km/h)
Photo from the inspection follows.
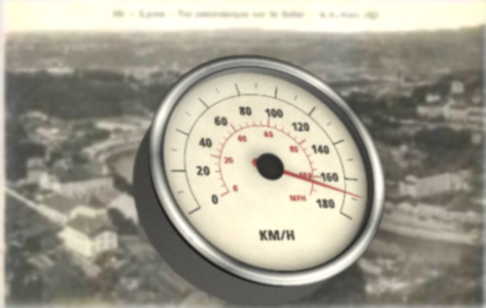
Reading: 170 (km/h)
